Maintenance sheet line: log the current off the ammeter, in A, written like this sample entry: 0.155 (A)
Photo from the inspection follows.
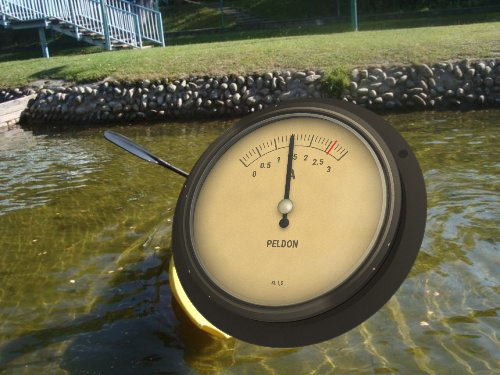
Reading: 1.5 (A)
